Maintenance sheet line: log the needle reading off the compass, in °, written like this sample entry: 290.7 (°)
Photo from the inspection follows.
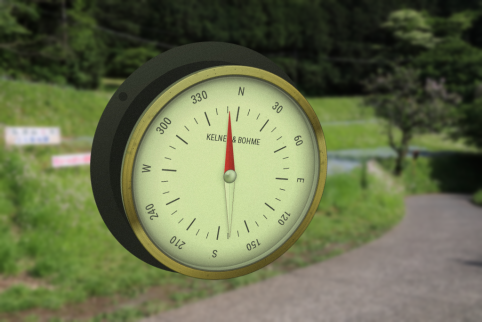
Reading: 350 (°)
